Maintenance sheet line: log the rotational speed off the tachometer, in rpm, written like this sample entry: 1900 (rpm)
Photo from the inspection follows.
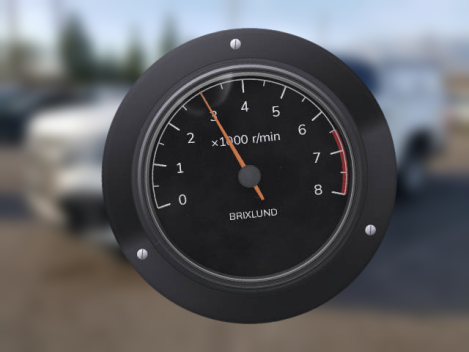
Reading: 3000 (rpm)
